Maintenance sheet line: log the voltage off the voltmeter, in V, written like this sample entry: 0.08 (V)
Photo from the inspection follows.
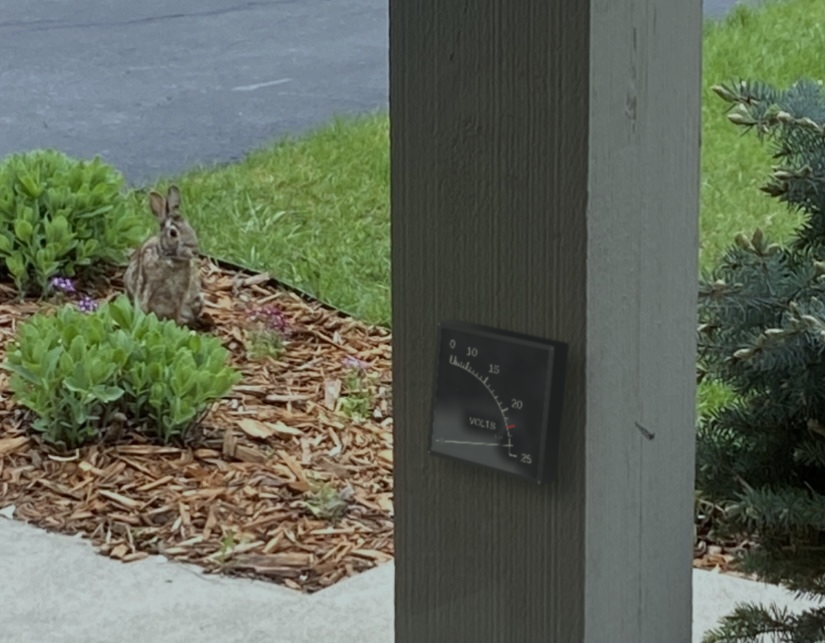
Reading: 24 (V)
